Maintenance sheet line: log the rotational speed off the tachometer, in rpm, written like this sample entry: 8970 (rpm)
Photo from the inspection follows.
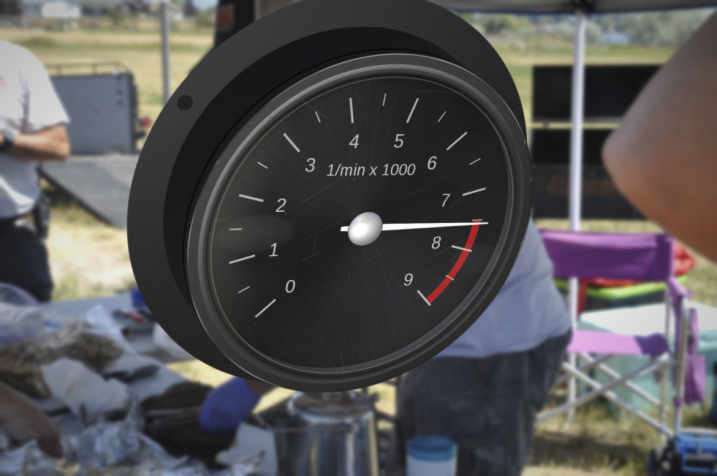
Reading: 7500 (rpm)
